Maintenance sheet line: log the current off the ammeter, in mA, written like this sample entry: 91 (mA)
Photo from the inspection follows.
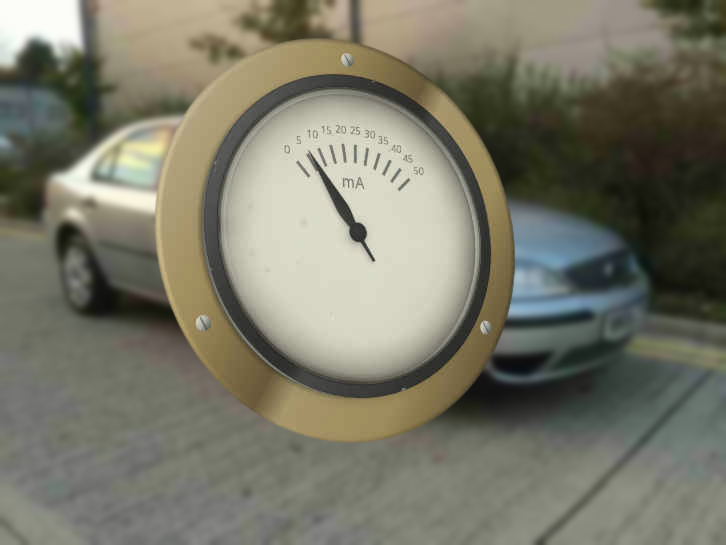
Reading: 5 (mA)
